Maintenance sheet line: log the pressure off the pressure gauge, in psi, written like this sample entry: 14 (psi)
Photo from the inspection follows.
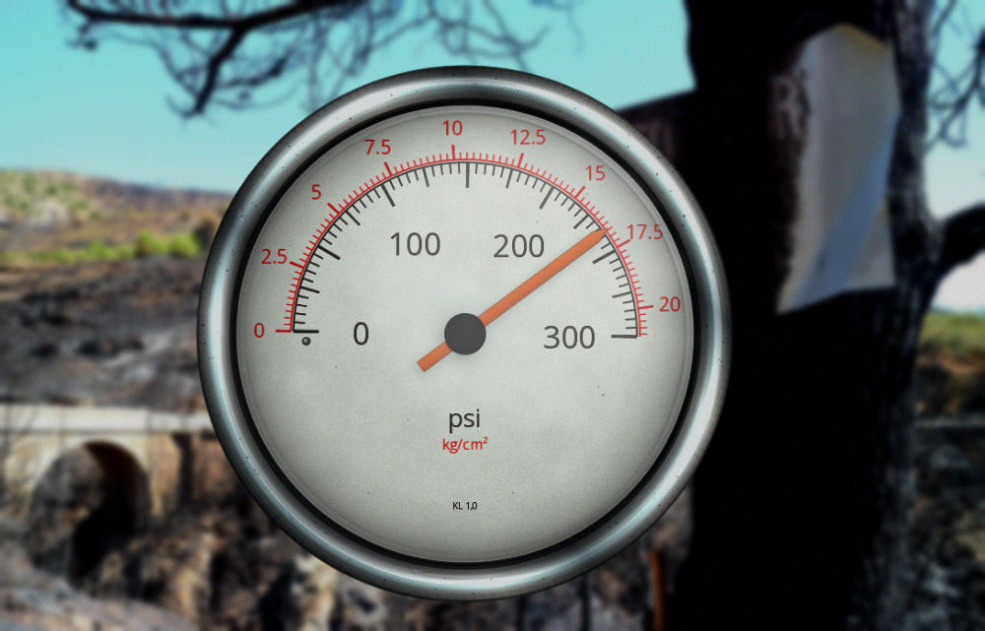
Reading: 237.5 (psi)
